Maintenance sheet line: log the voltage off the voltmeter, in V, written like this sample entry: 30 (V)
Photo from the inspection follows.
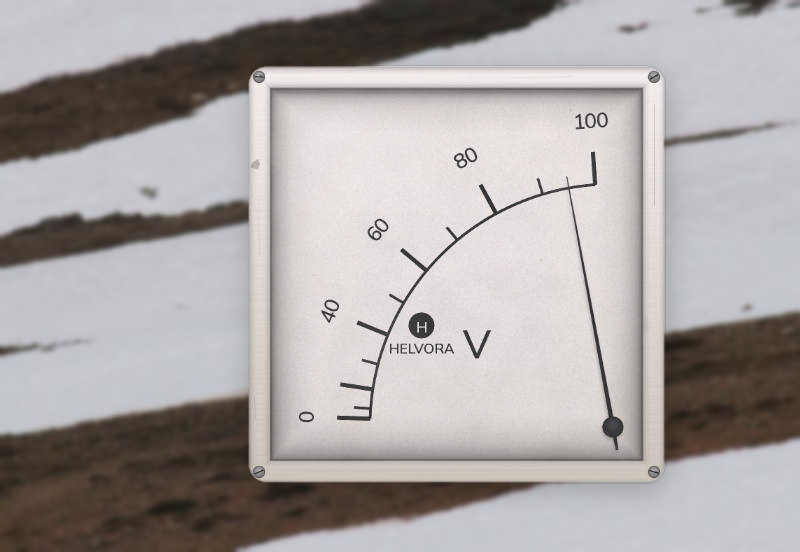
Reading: 95 (V)
